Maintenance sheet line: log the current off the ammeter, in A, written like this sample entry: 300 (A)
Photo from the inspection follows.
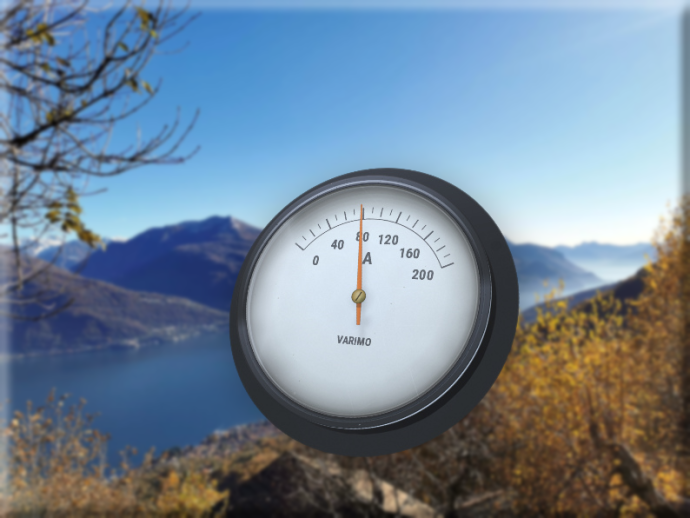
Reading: 80 (A)
